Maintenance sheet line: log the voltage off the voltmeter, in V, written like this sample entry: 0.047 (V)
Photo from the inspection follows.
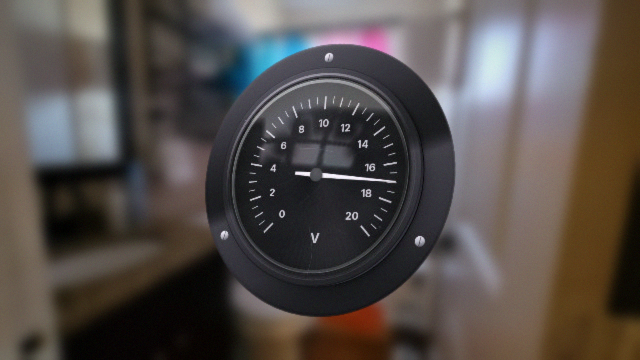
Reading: 17 (V)
